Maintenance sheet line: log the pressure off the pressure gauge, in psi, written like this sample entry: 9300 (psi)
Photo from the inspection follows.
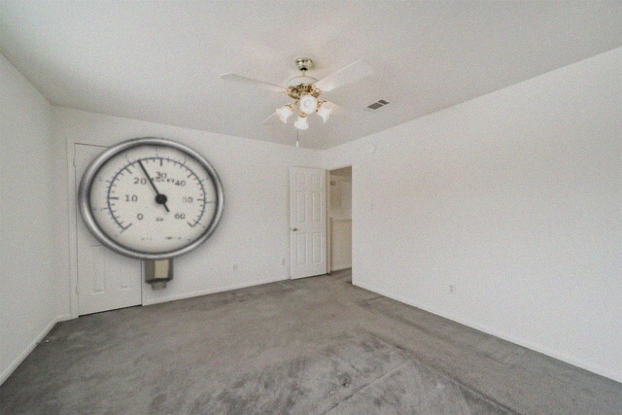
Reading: 24 (psi)
